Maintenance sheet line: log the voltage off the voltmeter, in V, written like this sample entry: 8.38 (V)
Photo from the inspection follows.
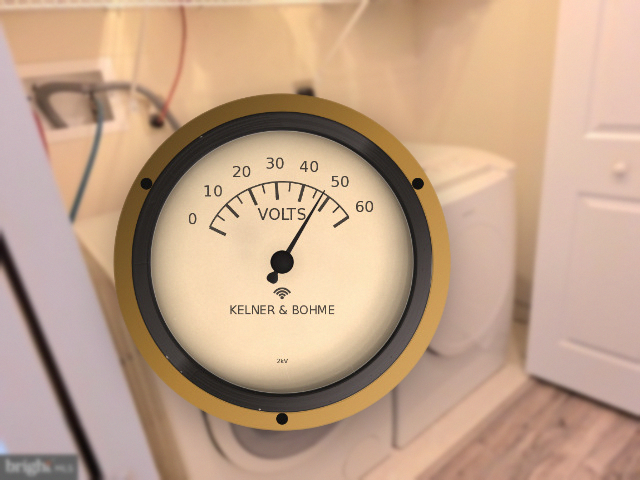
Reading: 47.5 (V)
